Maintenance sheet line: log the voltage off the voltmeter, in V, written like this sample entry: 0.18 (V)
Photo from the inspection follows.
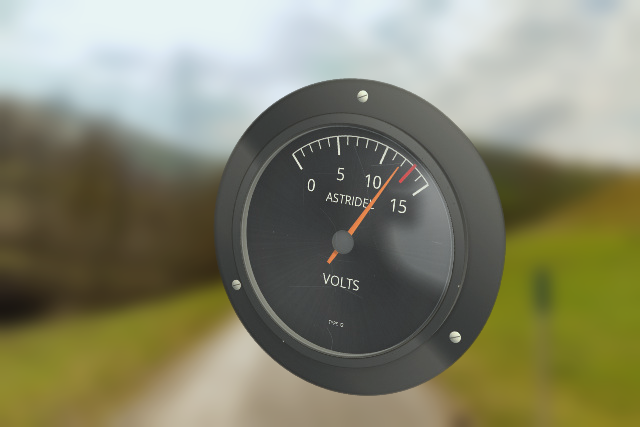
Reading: 12 (V)
